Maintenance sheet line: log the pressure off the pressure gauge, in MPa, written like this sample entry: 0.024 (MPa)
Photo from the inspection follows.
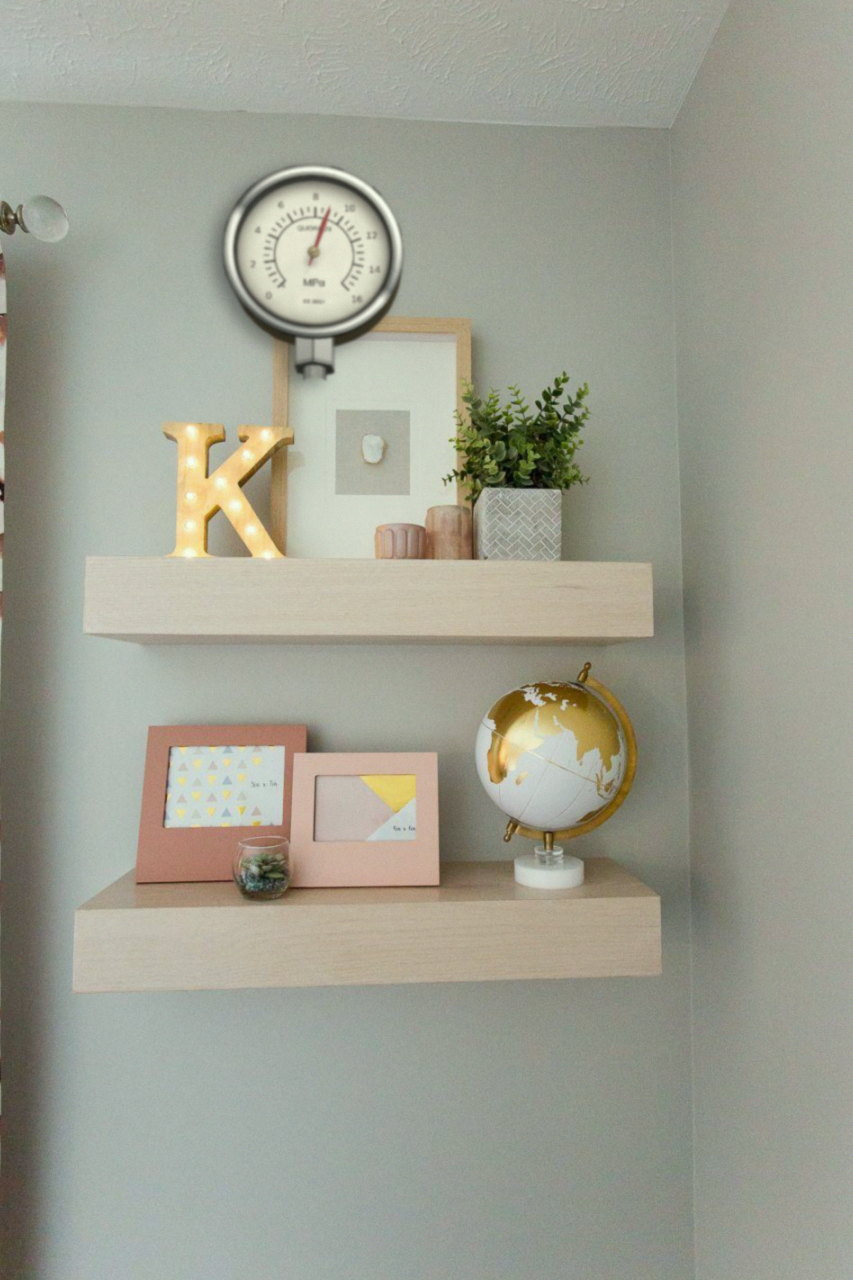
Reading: 9 (MPa)
